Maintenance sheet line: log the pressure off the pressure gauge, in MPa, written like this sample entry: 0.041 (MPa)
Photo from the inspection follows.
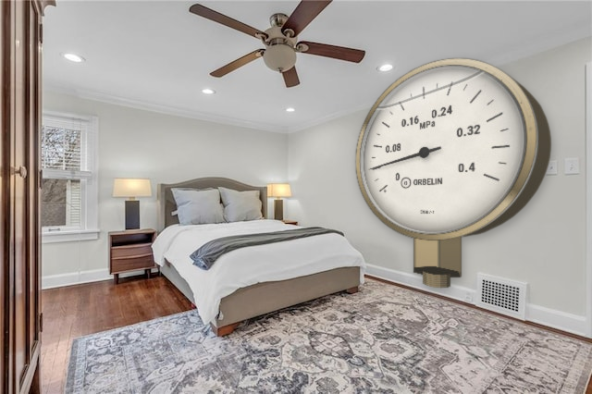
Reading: 0.04 (MPa)
